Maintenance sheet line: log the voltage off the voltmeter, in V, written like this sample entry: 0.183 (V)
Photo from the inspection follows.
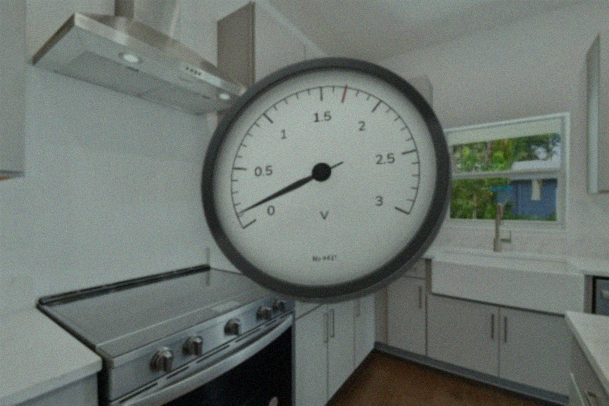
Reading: 0.1 (V)
